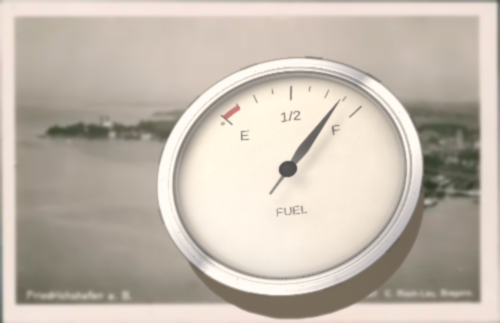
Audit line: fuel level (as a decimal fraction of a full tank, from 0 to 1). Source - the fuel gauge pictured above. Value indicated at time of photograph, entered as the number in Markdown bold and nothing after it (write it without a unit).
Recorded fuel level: **0.875**
